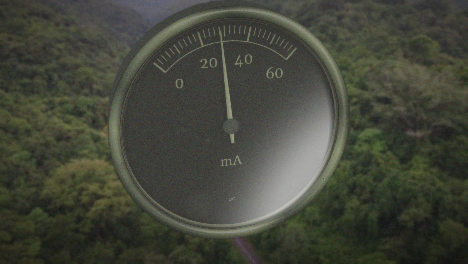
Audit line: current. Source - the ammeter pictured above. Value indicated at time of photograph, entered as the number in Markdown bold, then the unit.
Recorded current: **28** mA
